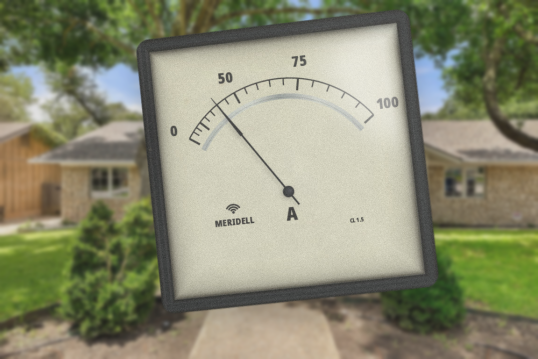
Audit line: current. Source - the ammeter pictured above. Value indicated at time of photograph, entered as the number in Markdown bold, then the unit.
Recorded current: **40** A
